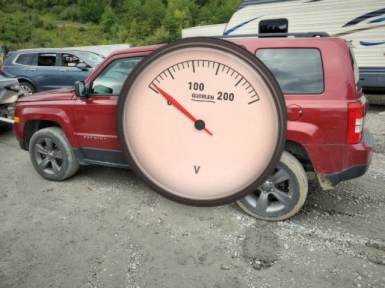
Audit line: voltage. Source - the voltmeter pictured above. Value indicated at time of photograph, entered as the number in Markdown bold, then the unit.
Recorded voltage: **10** V
